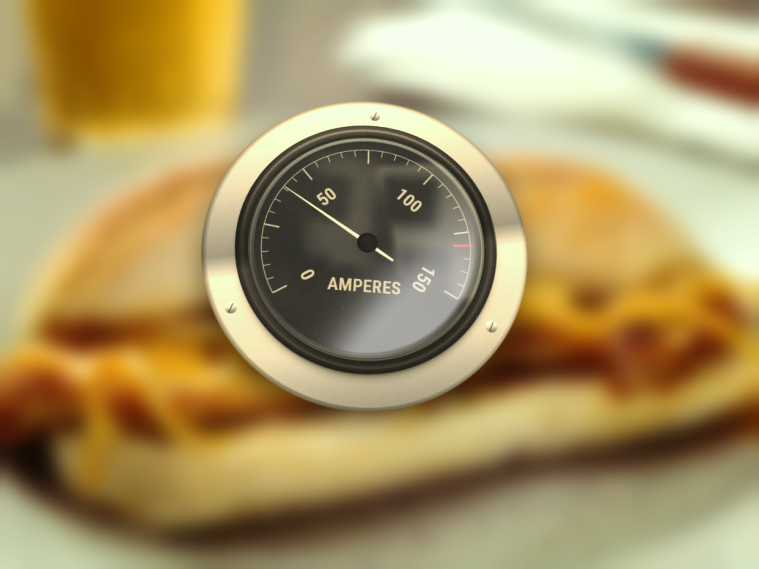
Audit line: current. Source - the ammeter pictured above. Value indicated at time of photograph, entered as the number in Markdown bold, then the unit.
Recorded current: **40** A
